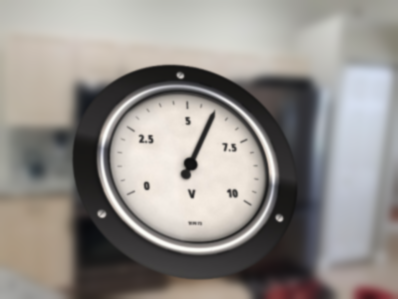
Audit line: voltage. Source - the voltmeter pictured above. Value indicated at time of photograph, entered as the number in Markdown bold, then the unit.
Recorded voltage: **6** V
